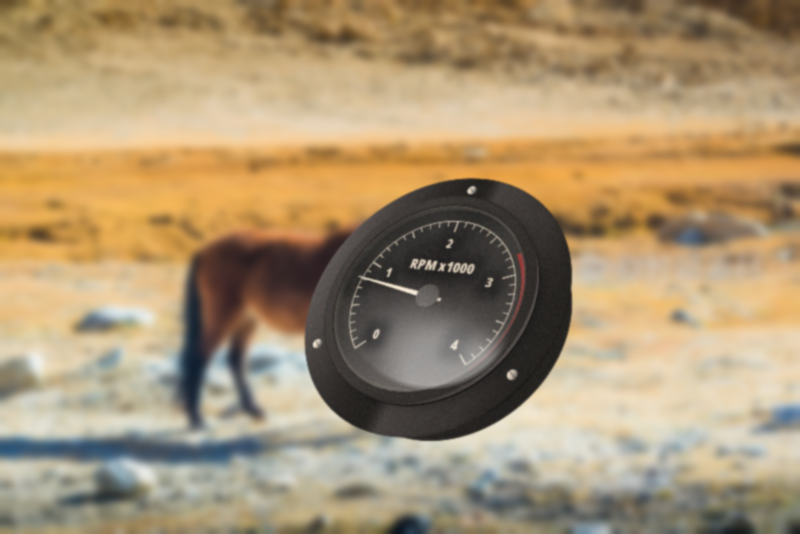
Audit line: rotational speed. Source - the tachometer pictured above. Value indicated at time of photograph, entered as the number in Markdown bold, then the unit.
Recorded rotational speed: **800** rpm
